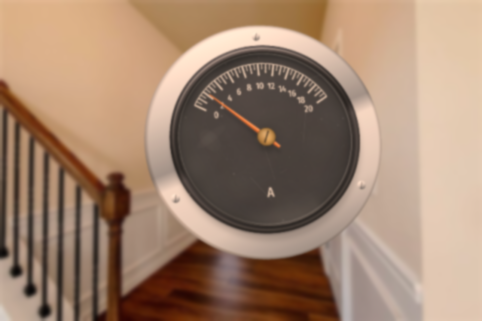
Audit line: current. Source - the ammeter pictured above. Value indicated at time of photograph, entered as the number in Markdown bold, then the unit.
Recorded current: **2** A
